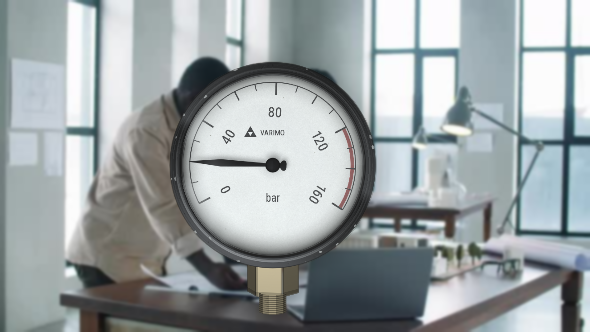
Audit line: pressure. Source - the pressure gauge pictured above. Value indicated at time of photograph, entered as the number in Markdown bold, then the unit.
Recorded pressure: **20** bar
